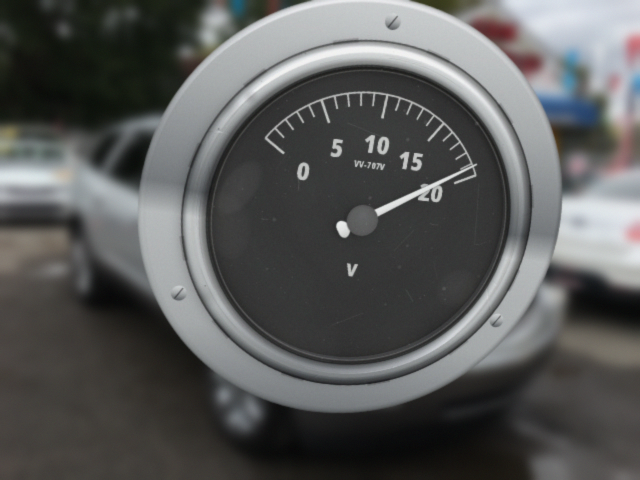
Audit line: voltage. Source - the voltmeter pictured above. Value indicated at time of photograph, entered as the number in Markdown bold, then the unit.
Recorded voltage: **19** V
